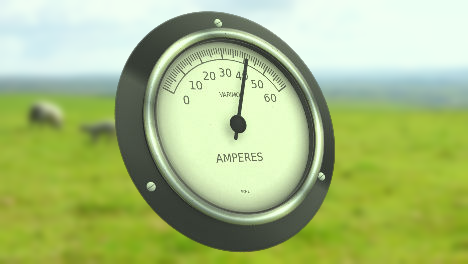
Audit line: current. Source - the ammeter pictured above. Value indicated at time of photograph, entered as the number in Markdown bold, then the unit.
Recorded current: **40** A
